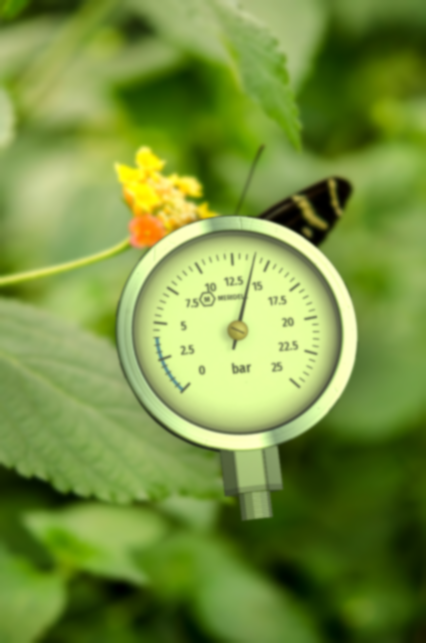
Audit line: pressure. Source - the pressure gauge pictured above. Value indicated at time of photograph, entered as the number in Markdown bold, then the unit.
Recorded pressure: **14** bar
